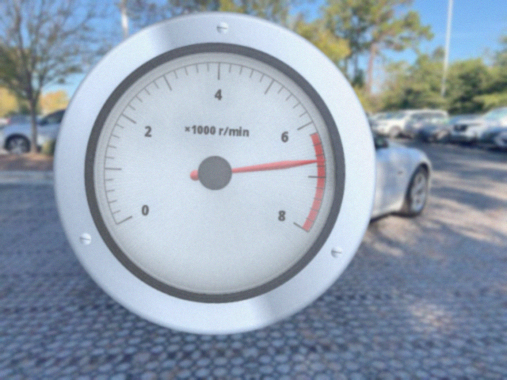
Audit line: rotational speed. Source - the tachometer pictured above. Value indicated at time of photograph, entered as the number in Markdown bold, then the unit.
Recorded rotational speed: **6700** rpm
